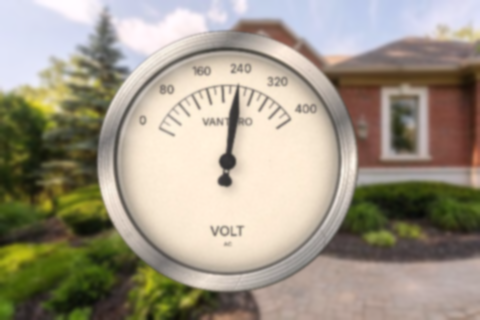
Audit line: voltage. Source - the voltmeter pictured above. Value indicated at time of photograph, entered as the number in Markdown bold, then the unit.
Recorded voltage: **240** V
